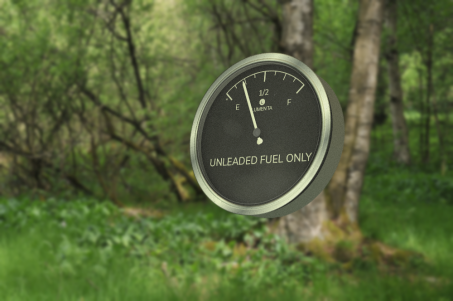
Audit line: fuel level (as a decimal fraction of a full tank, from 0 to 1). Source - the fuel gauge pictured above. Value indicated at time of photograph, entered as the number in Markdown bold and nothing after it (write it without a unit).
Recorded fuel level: **0.25**
